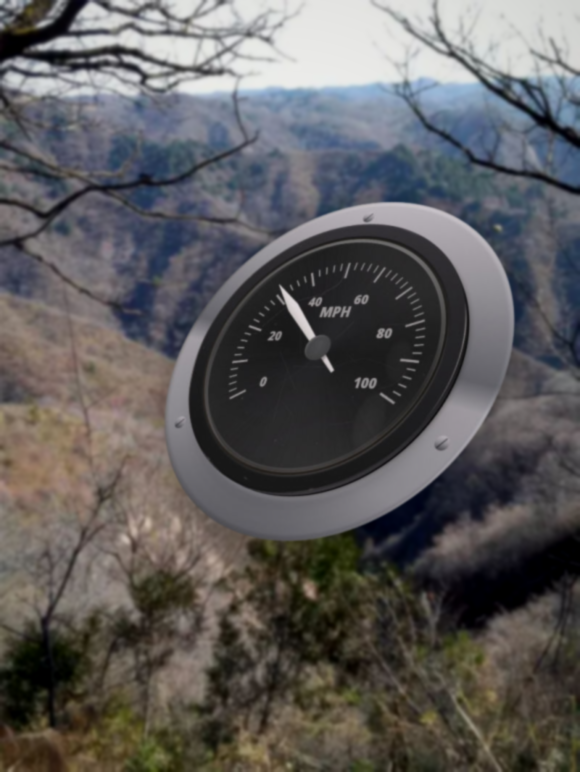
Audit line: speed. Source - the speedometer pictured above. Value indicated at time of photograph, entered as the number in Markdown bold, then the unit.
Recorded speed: **32** mph
